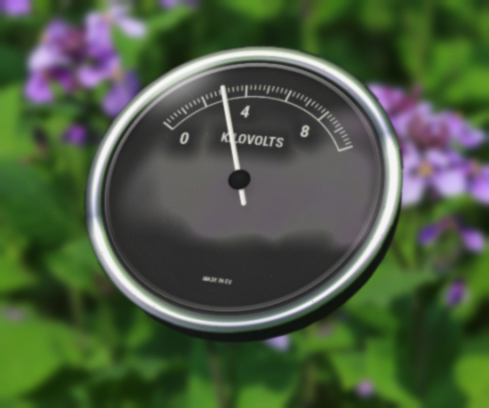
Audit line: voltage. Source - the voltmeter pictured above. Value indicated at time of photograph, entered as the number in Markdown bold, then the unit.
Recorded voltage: **3** kV
